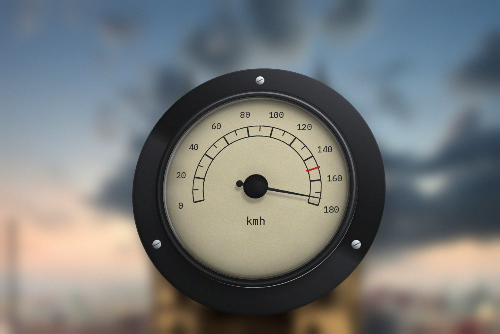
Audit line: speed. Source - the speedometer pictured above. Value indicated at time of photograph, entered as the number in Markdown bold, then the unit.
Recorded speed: **175** km/h
